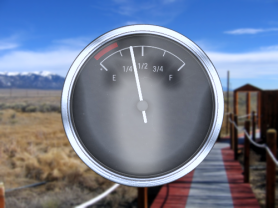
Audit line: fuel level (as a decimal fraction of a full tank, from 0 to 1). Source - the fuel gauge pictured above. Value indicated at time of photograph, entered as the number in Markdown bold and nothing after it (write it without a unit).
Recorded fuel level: **0.375**
